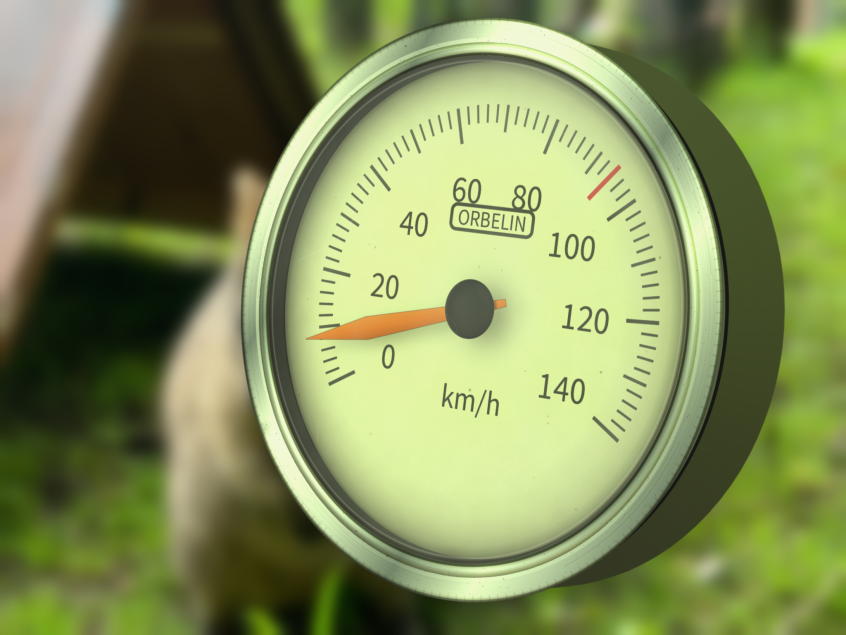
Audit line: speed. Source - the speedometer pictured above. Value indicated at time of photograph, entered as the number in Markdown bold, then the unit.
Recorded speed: **8** km/h
